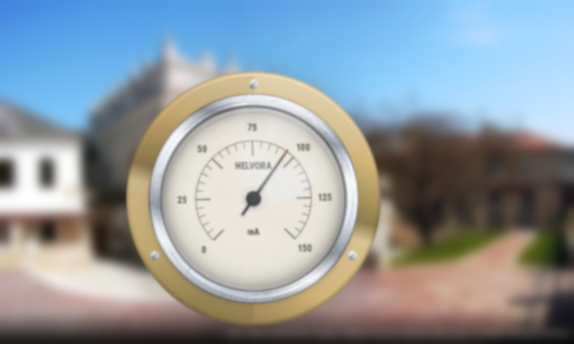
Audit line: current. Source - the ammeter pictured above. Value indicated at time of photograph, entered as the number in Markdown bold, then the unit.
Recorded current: **95** mA
